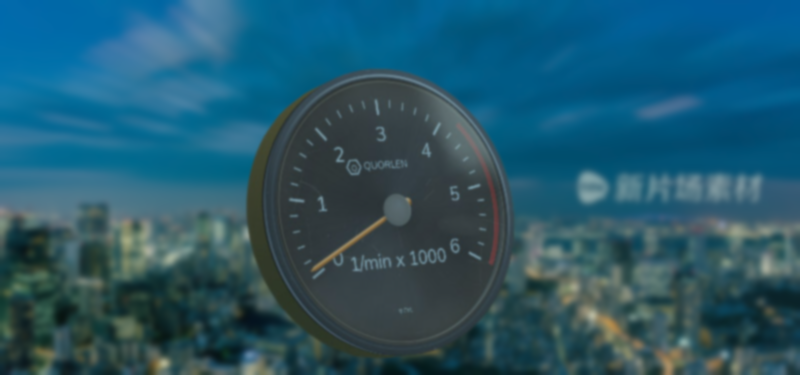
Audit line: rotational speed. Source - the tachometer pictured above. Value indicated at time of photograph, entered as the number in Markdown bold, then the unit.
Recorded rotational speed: **100** rpm
